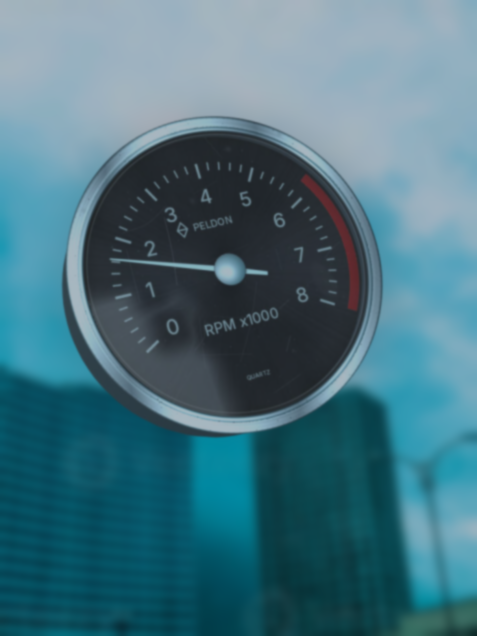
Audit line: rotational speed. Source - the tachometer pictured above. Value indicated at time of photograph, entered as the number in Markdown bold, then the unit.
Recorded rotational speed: **1600** rpm
